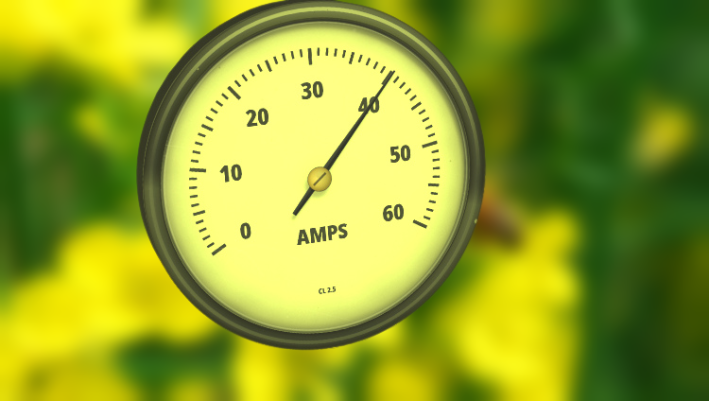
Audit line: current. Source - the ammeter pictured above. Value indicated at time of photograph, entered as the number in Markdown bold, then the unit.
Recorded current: **40** A
